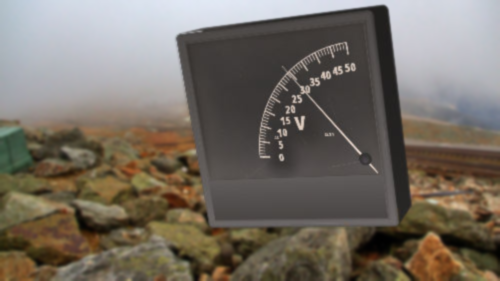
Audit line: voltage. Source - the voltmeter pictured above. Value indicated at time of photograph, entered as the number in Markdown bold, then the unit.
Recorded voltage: **30** V
